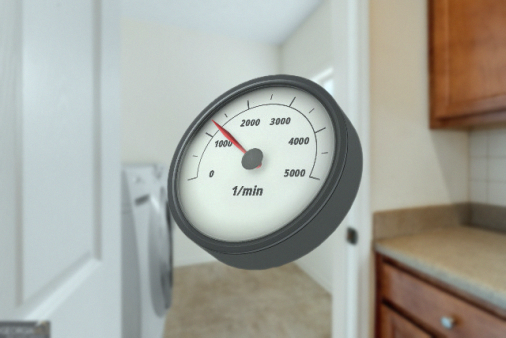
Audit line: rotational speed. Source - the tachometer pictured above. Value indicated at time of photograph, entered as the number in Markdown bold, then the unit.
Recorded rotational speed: **1250** rpm
